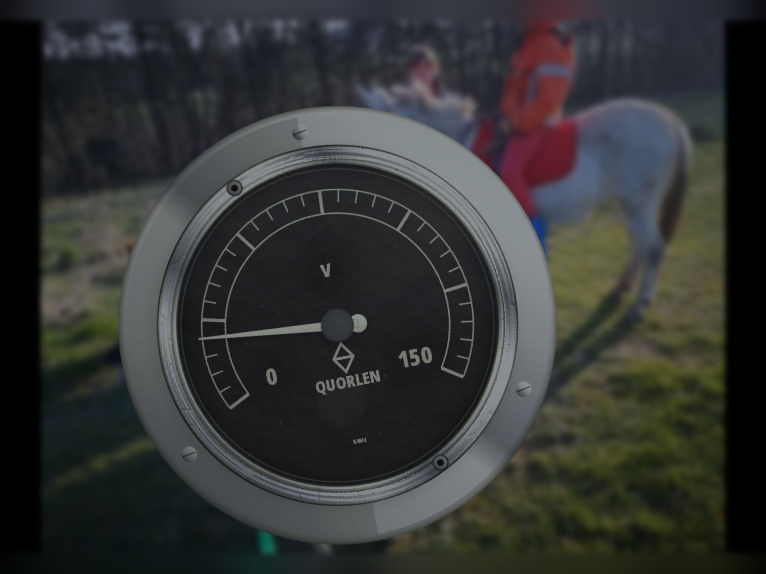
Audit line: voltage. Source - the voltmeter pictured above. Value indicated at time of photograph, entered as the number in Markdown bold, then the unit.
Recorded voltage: **20** V
